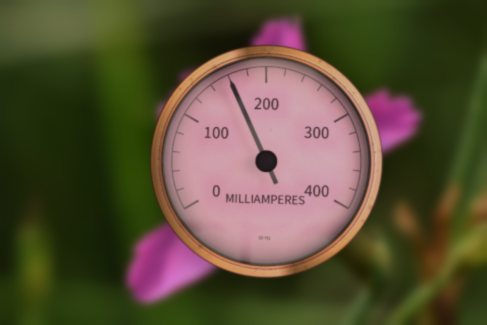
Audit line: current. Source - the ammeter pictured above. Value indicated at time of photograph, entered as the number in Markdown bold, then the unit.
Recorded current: **160** mA
